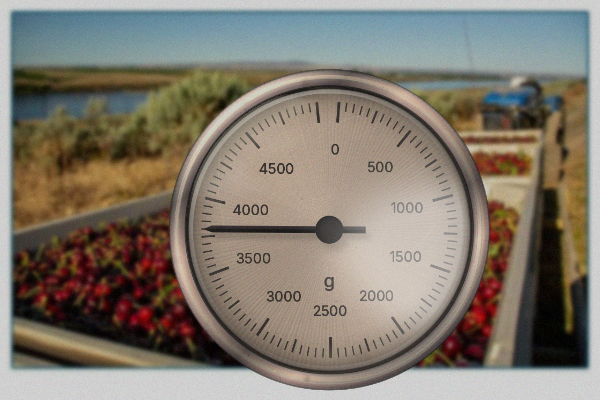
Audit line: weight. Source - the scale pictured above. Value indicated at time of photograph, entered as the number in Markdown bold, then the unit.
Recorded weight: **3800** g
